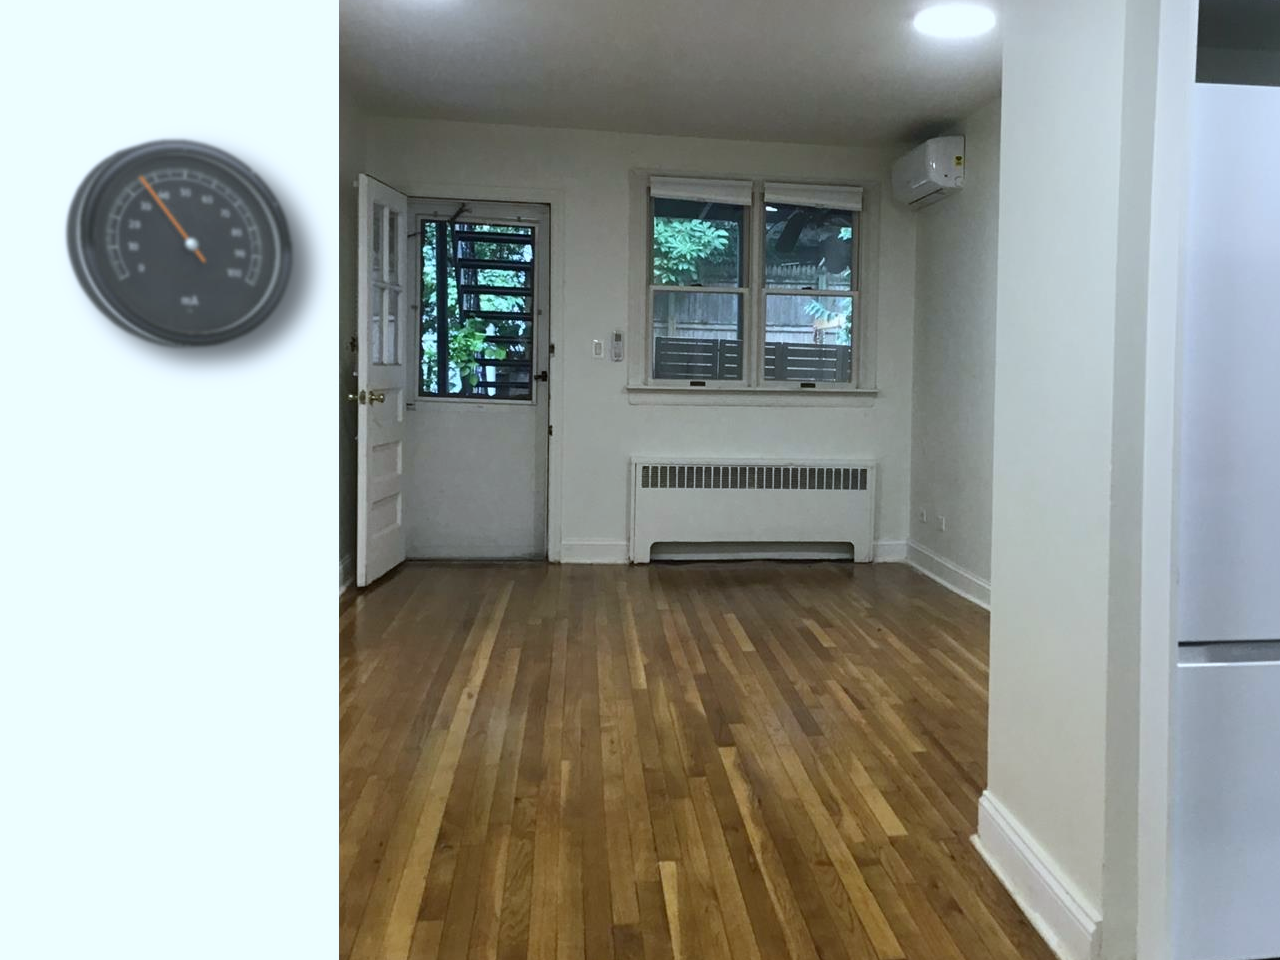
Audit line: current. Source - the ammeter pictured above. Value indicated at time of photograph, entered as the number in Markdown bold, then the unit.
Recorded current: **35** mA
